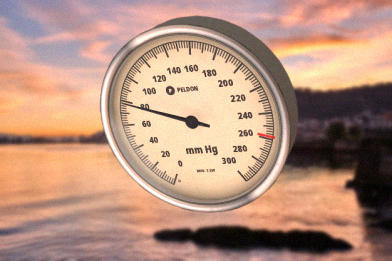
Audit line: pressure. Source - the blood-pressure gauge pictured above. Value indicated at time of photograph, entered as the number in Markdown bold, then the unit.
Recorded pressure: **80** mmHg
